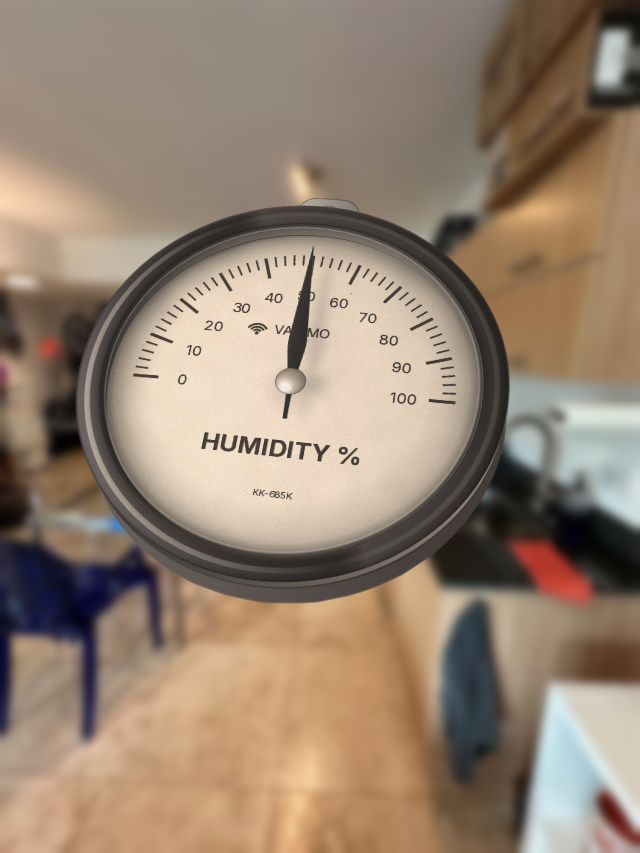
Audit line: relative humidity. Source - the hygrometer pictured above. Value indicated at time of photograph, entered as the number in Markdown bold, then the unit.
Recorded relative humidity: **50** %
